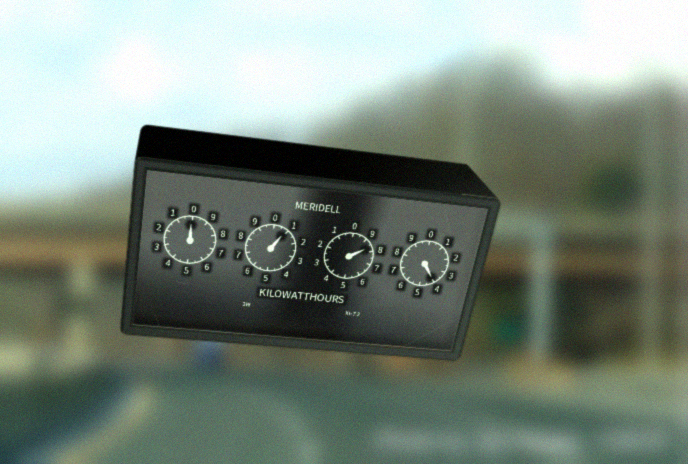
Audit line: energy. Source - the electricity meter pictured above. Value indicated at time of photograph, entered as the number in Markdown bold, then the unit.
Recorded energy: **84** kWh
